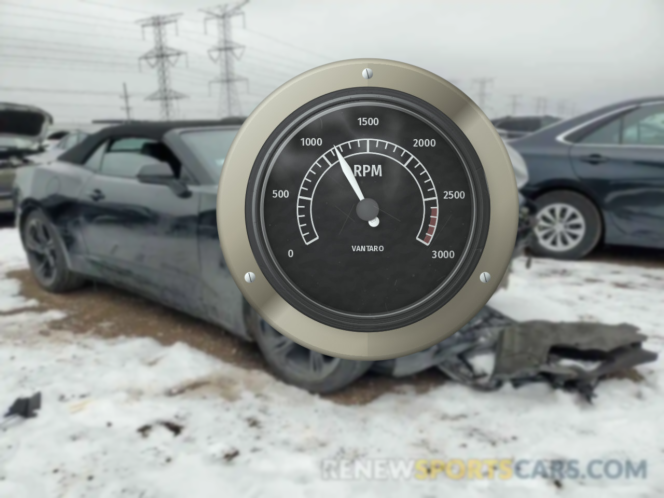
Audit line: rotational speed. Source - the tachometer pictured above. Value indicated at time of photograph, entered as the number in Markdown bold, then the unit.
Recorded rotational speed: **1150** rpm
